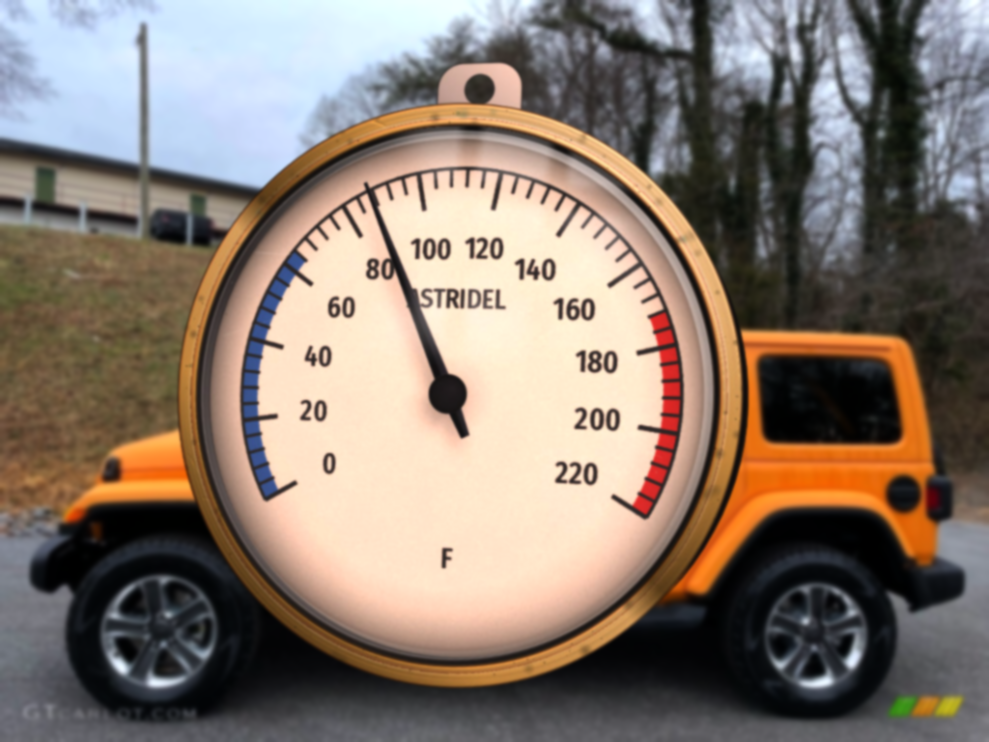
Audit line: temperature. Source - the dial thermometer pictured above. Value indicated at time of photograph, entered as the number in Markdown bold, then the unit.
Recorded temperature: **88** °F
